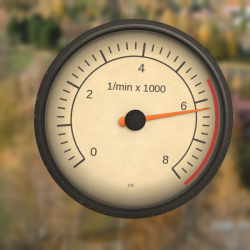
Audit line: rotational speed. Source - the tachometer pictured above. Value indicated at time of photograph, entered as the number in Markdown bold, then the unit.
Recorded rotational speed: **6200** rpm
